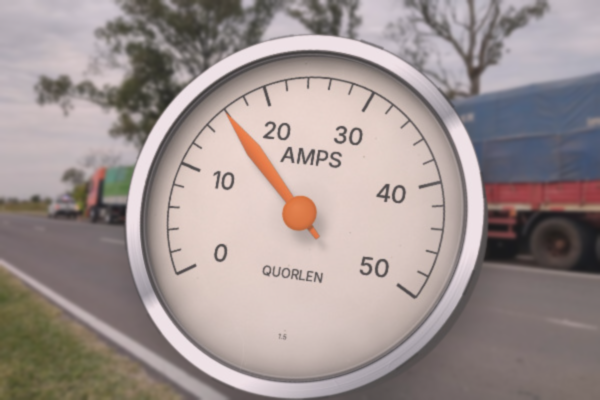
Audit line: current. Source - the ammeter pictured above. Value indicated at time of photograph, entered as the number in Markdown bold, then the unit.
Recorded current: **16** A
